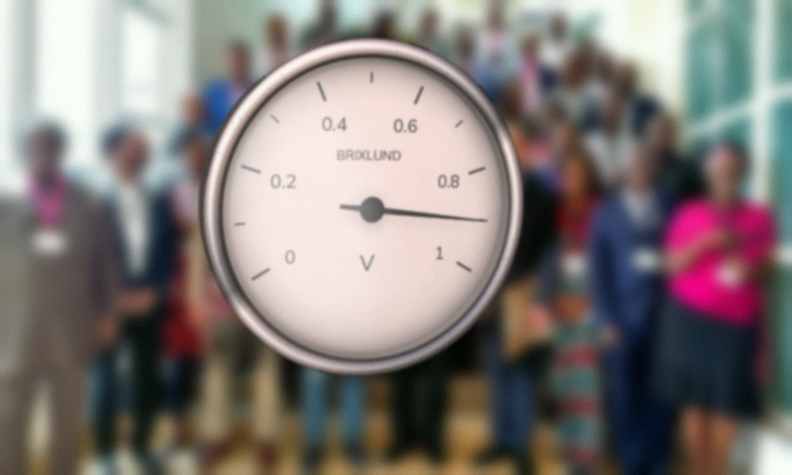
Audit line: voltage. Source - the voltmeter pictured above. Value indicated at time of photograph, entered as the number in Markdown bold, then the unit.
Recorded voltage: **0.9** V
